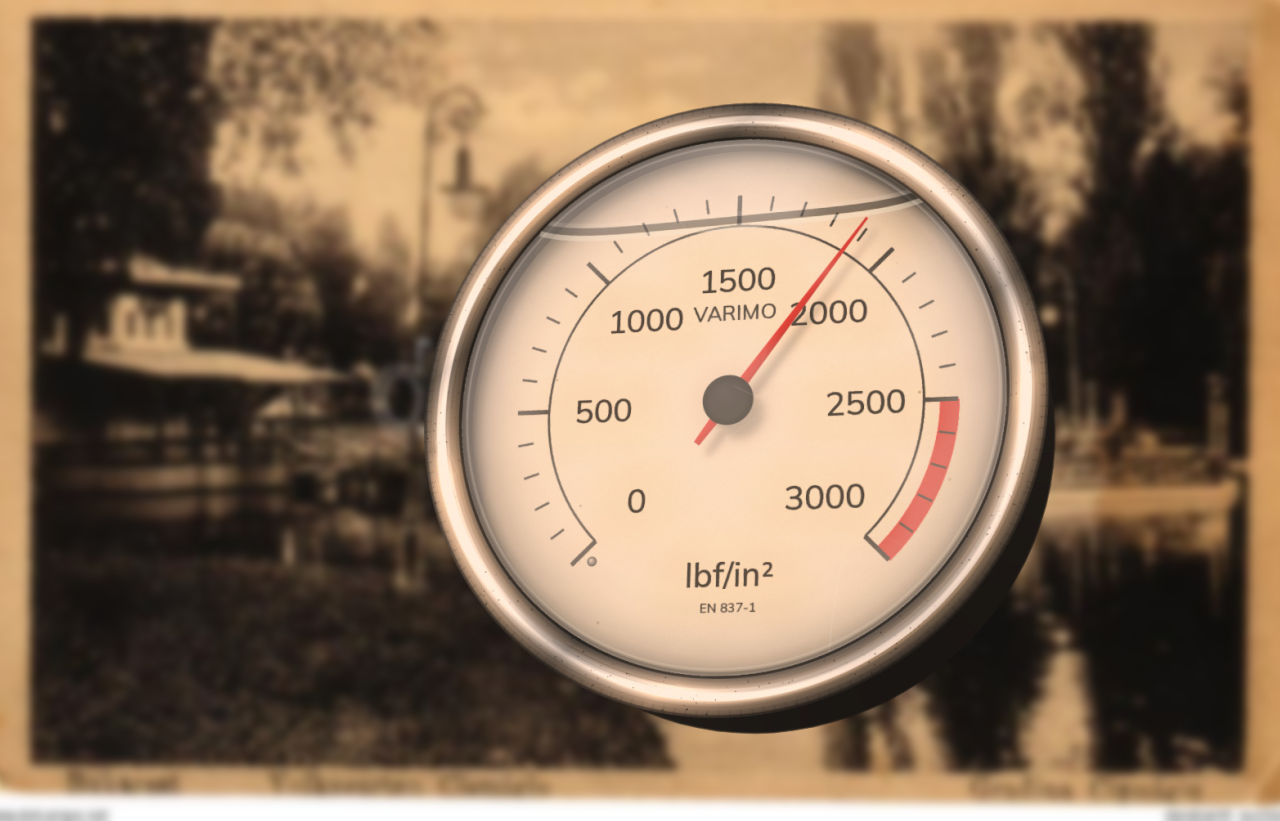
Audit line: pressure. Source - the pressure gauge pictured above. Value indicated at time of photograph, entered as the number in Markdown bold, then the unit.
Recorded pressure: **1900** psi
